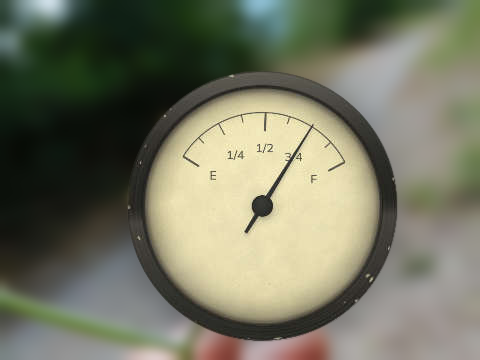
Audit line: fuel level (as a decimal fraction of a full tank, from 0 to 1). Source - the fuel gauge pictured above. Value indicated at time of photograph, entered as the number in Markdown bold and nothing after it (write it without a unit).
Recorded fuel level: **0.75**
